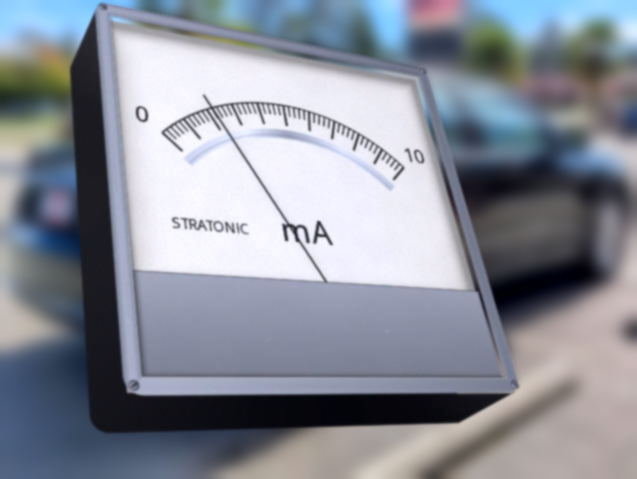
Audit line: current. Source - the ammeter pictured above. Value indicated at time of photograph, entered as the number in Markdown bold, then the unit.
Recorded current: **2** mA
